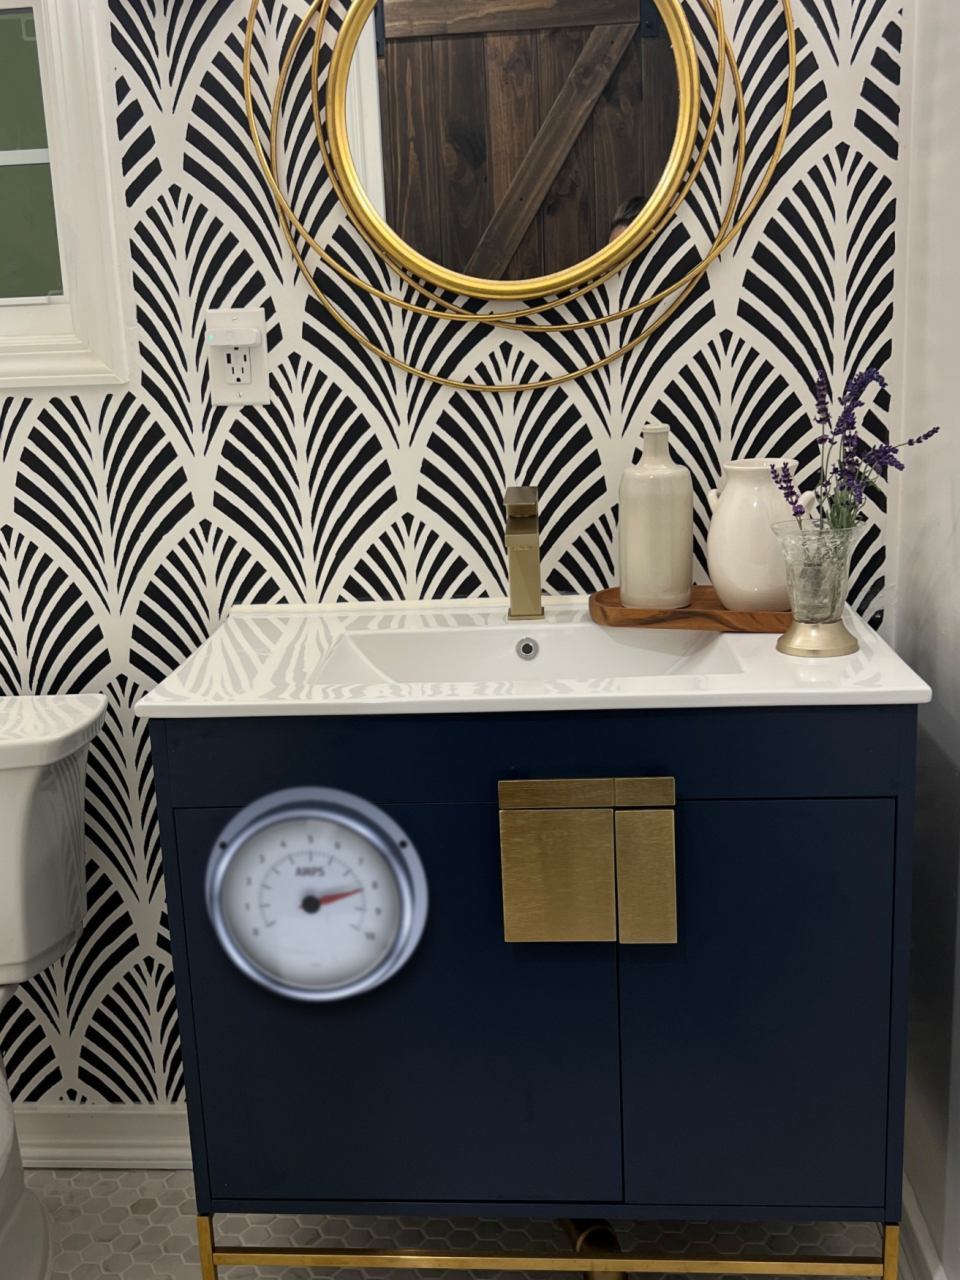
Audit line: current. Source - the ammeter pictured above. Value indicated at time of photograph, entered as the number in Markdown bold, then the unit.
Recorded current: **8** A
